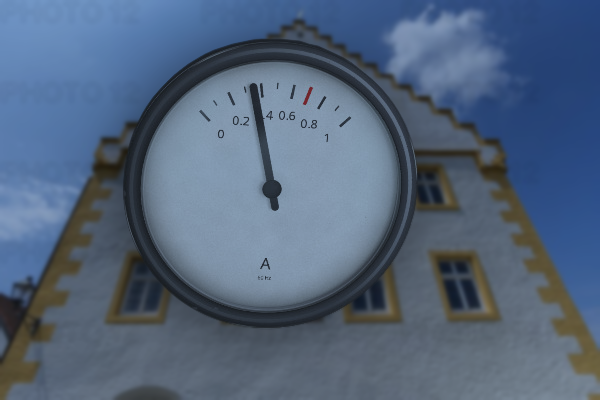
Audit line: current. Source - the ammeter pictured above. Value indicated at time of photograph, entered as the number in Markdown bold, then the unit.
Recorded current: **0.35** A
